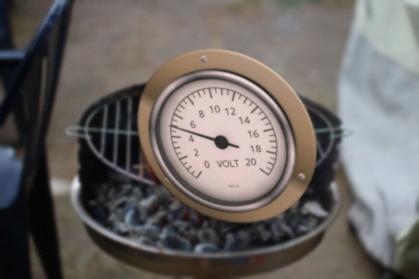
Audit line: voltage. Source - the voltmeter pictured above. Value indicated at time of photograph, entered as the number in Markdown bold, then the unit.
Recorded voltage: **5** V
